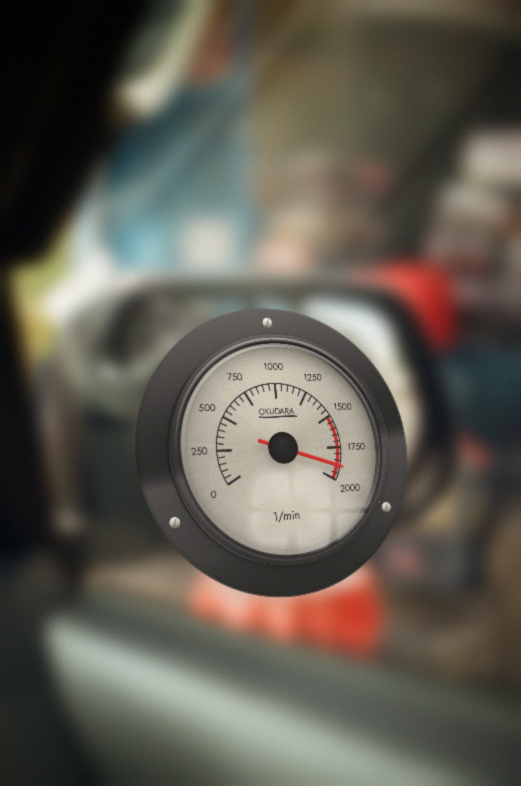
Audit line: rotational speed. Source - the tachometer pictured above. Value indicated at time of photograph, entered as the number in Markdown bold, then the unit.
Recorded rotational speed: **1900** rpm
